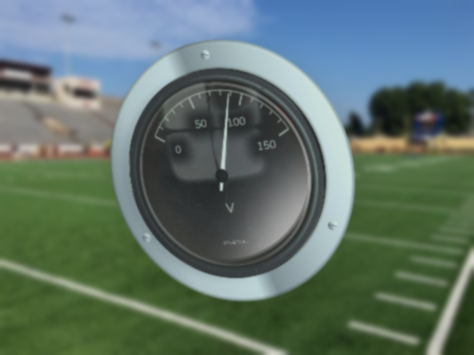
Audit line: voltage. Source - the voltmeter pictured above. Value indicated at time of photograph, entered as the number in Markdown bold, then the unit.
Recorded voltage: **90** V
